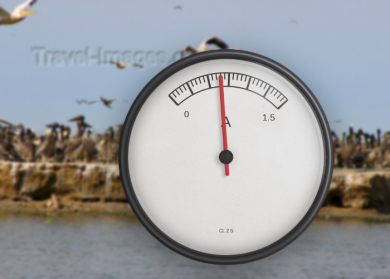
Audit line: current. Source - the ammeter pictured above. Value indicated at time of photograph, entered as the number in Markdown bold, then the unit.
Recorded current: **0.65** A
